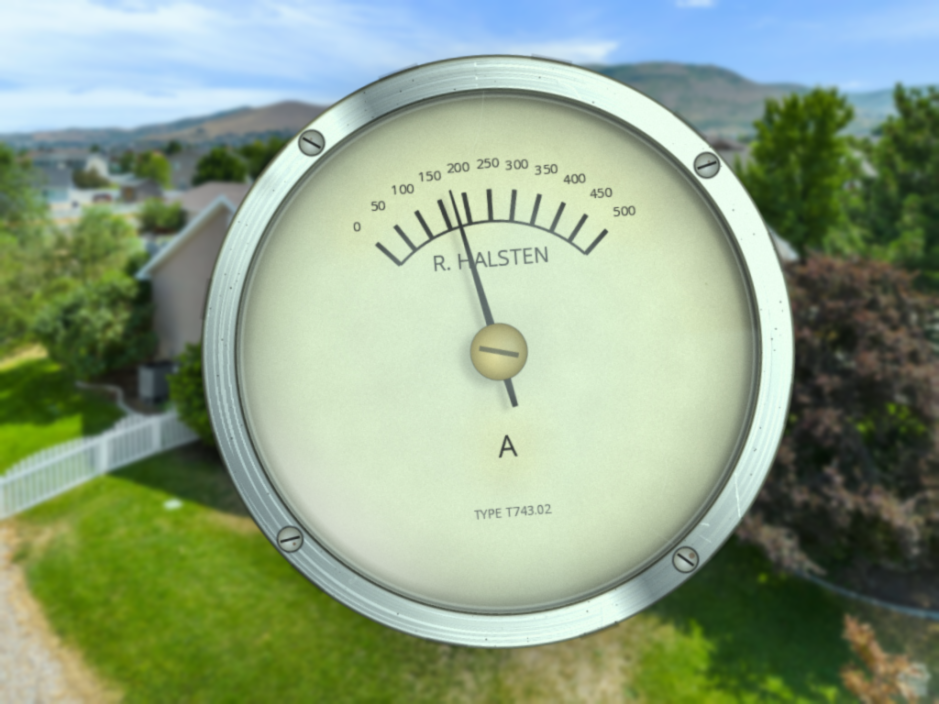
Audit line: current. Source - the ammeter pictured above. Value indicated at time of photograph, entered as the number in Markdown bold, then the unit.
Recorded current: **175** A
